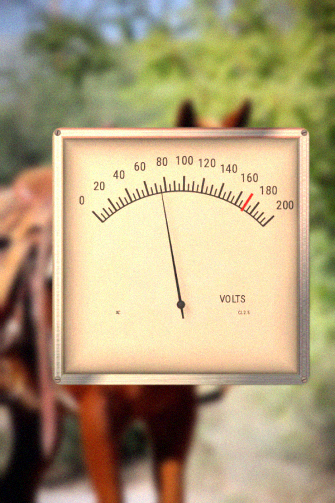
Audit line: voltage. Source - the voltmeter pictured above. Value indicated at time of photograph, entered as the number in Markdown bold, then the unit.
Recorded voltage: **75** V
